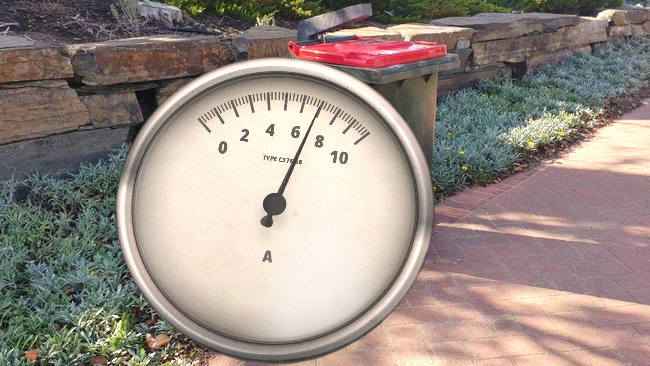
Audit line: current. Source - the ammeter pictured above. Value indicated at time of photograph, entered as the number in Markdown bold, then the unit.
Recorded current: **7** A
